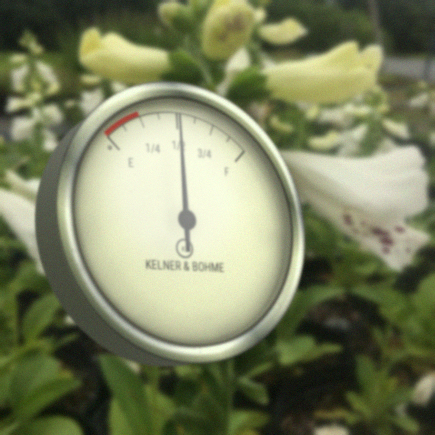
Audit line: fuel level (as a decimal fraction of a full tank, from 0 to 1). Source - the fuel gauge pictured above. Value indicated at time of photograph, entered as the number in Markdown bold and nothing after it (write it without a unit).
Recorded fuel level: **0.5**
